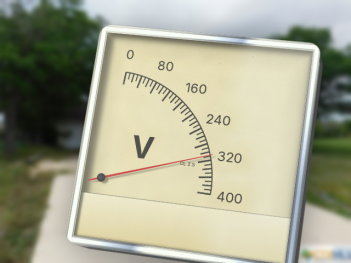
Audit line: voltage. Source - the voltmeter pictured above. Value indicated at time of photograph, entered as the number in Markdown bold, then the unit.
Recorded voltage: **310** V
